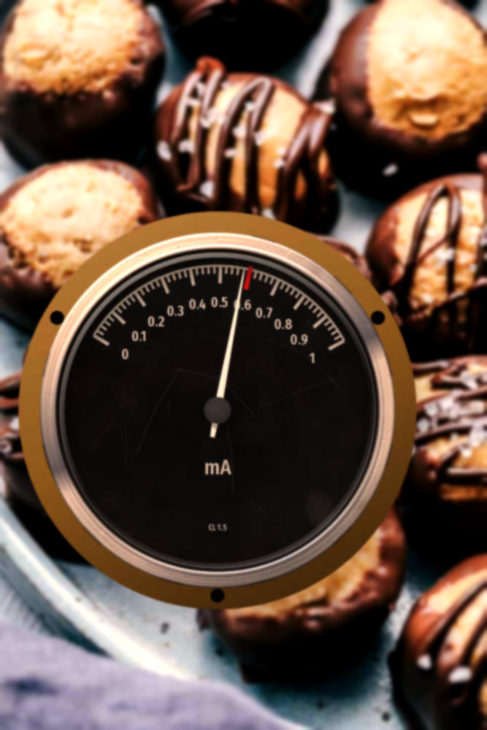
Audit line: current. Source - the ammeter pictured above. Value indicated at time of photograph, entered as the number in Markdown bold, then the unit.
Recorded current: **0.58** mA
